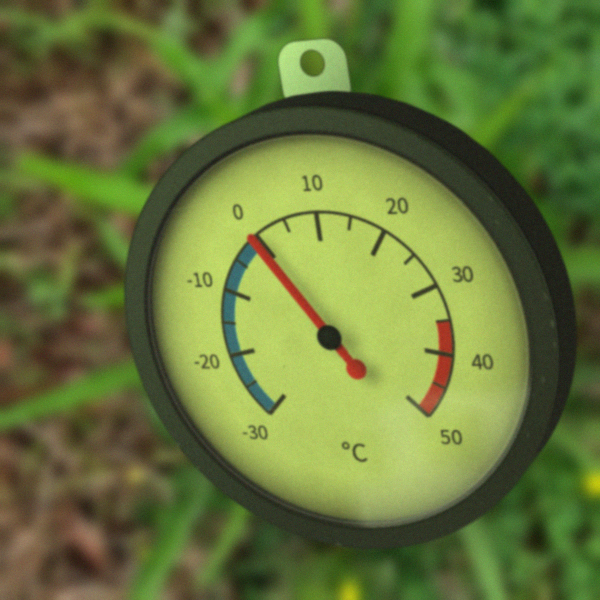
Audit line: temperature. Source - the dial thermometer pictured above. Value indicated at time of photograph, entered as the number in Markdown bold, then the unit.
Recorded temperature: **0** °C
